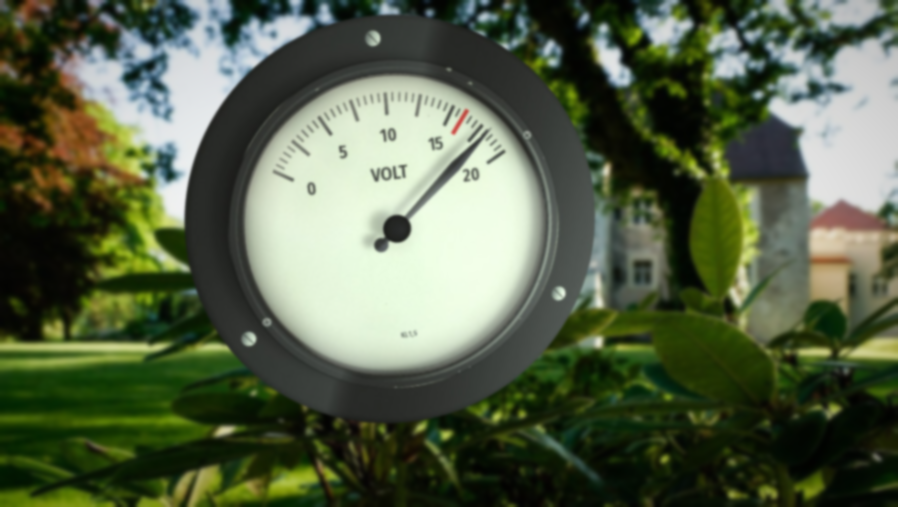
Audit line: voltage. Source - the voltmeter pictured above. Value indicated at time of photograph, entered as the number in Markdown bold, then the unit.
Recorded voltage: **18** V
